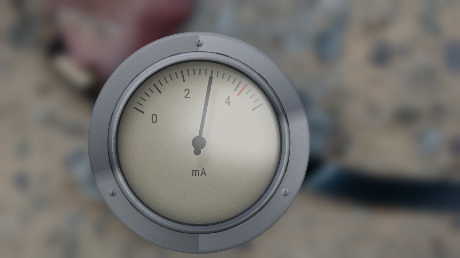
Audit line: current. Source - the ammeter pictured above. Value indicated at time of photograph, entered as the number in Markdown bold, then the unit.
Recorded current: **3** mA
